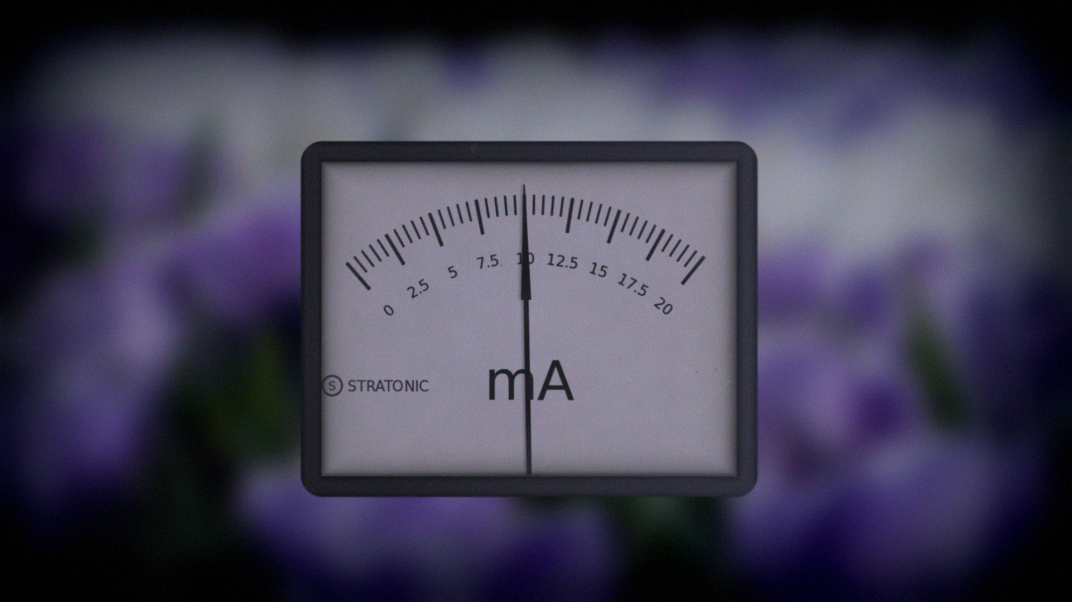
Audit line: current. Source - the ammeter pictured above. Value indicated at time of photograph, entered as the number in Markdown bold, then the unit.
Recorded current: **10** mA
